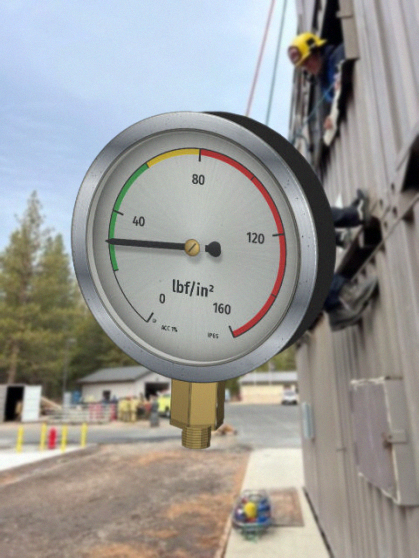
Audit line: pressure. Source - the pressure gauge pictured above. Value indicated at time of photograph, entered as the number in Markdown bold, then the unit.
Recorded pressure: **30** psi
